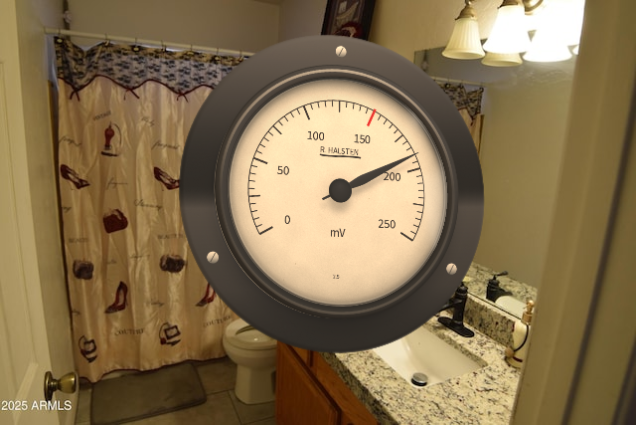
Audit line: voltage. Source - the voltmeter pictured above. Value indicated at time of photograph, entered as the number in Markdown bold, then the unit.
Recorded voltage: **190** mV
